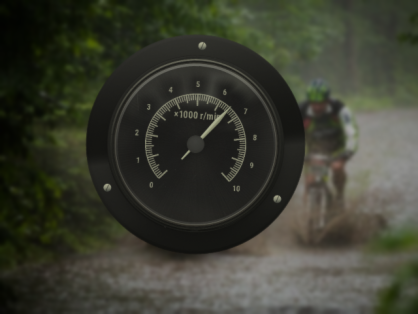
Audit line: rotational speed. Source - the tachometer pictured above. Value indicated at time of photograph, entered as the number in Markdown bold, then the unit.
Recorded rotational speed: **6500** rpm
